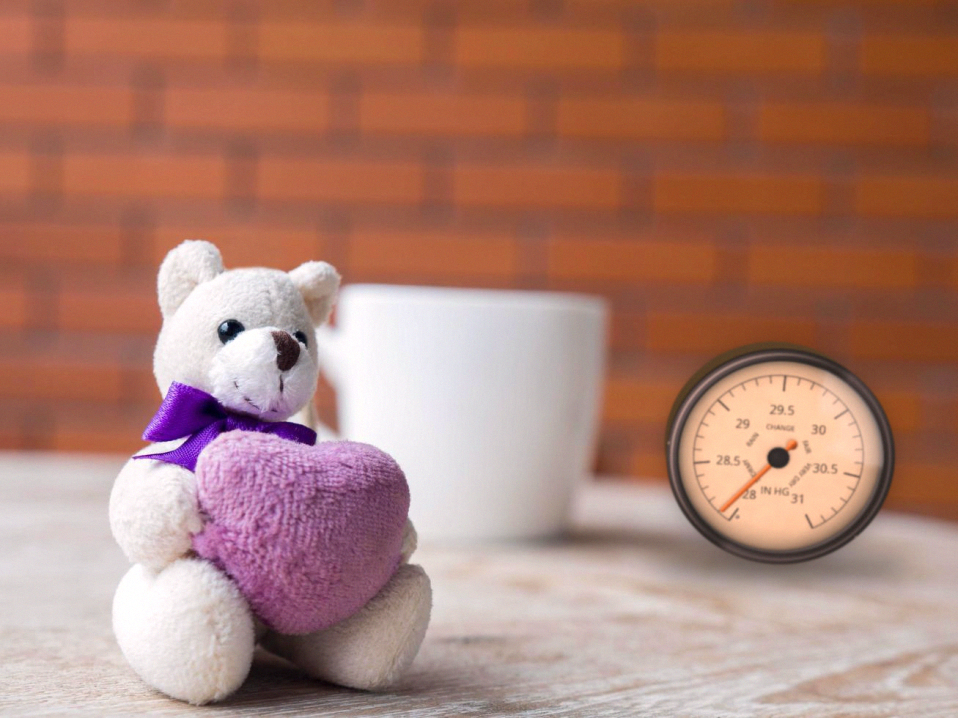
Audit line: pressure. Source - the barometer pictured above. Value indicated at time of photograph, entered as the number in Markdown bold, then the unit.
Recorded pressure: **28.1** inHg
